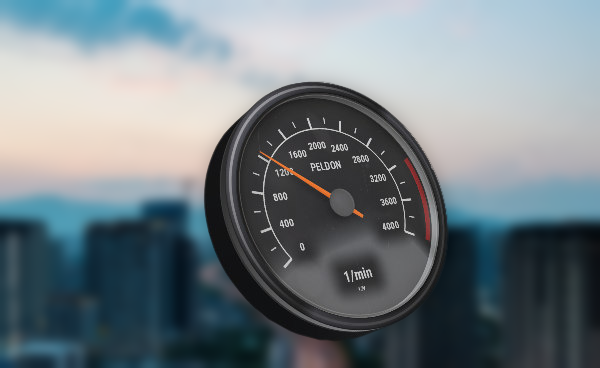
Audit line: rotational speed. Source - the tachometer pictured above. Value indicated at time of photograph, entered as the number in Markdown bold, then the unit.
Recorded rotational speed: **1200** rpm
